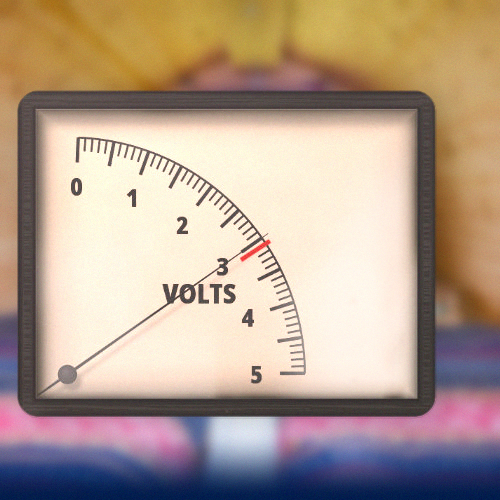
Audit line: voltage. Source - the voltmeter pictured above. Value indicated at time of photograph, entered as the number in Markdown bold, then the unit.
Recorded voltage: **3** V
